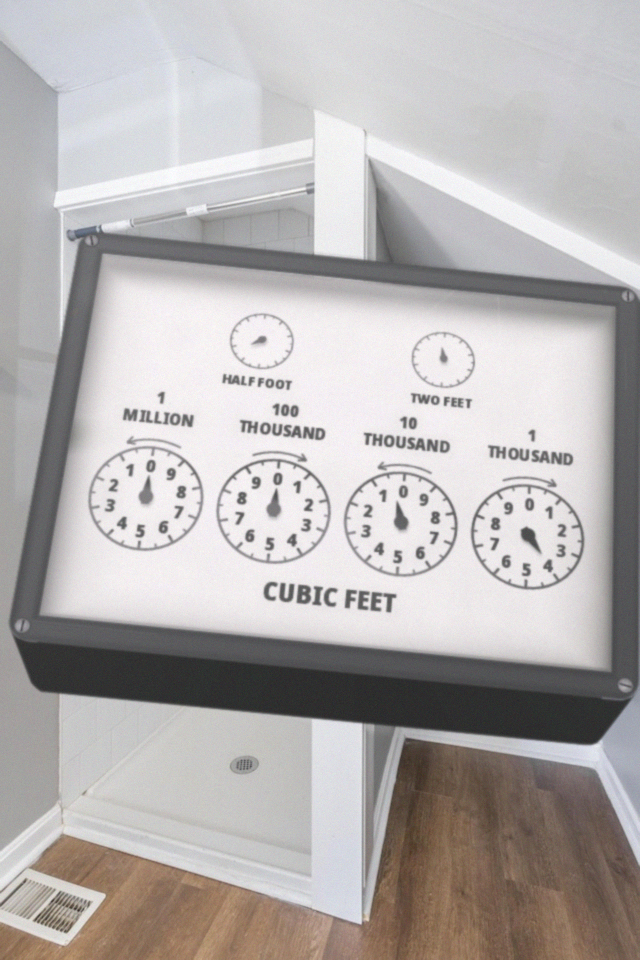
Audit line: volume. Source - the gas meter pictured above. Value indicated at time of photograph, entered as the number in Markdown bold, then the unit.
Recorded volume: **400** ft³
